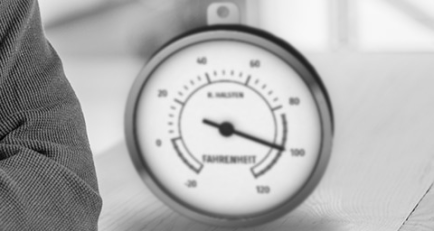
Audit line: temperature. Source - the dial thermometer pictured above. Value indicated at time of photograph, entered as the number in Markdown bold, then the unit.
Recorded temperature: **100** °F
